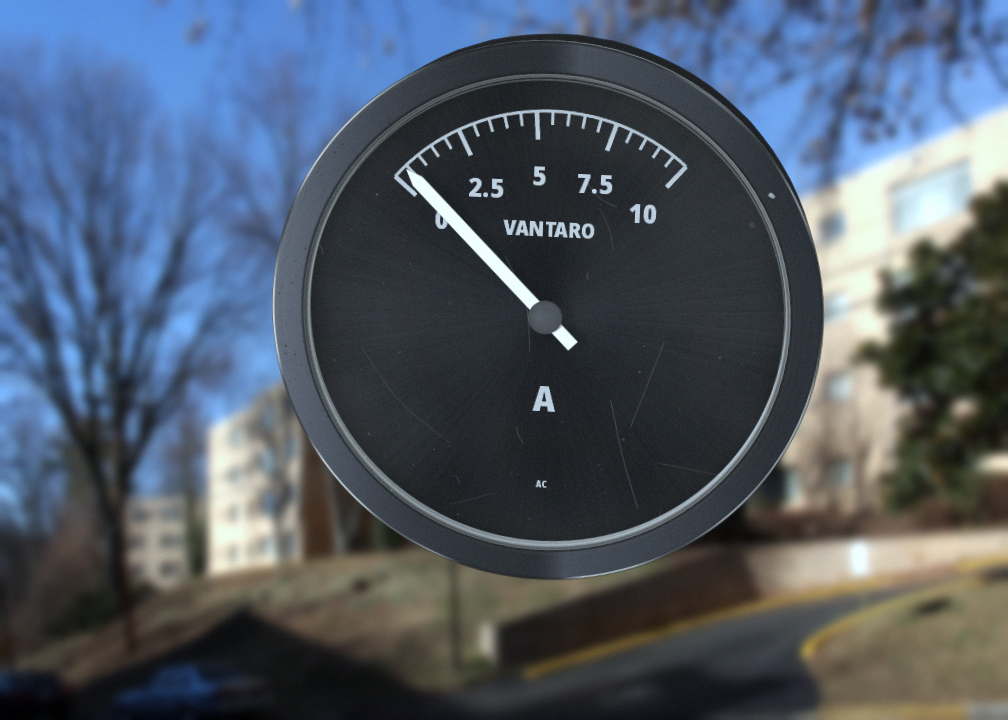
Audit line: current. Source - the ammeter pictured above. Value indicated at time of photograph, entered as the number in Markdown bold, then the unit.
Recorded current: **0.5** A
